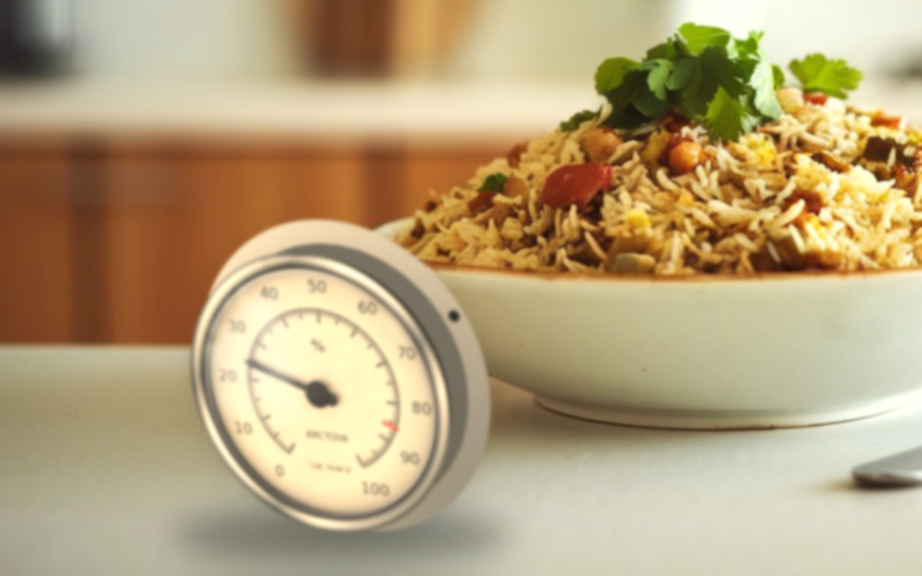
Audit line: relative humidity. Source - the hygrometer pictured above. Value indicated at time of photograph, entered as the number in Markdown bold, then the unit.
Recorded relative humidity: **25** %
